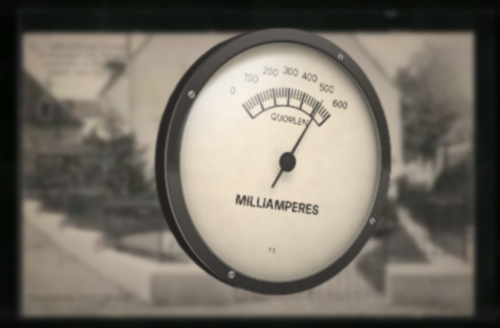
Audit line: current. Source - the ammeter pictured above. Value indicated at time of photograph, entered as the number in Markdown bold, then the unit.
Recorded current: **500** mA
